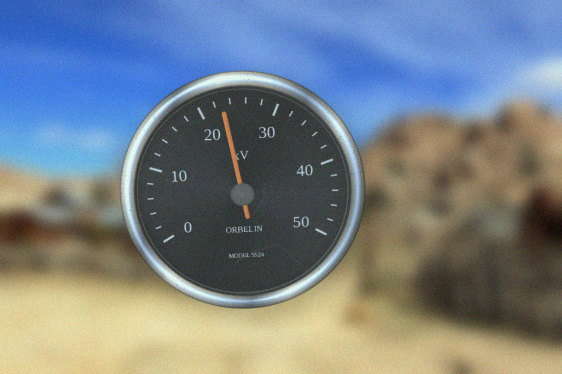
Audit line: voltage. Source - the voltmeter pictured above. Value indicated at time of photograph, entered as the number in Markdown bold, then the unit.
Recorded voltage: **23** kV
